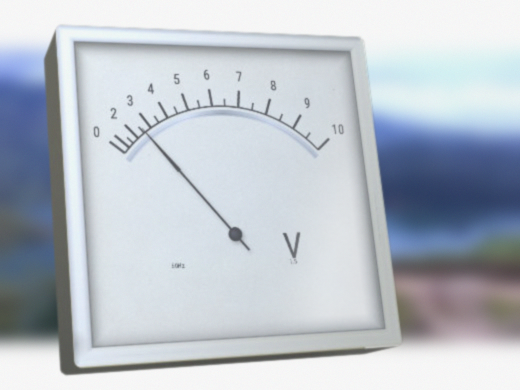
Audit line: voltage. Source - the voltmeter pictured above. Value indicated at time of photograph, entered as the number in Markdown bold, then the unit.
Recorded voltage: **2.5** V
